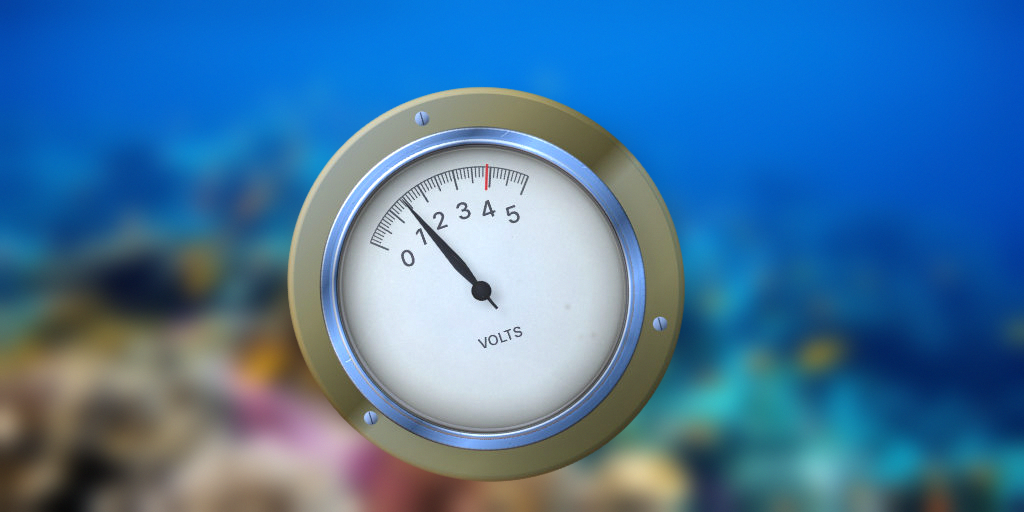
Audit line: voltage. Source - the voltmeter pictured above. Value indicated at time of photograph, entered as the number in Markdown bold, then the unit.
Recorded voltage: **1.5** V
